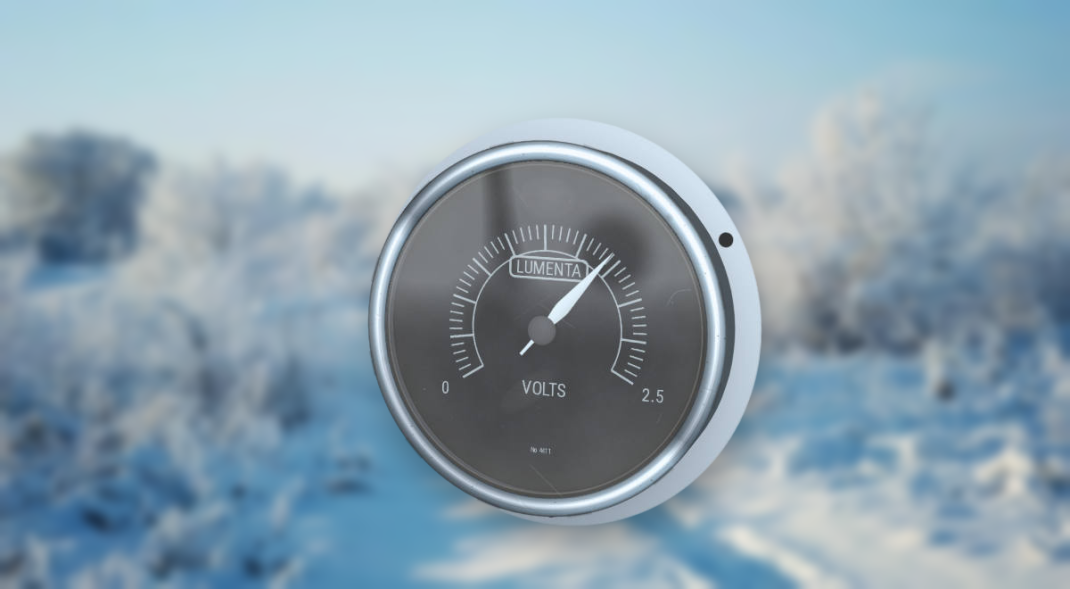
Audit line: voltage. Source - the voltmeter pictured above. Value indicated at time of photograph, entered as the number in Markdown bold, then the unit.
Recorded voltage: **1.7** V
